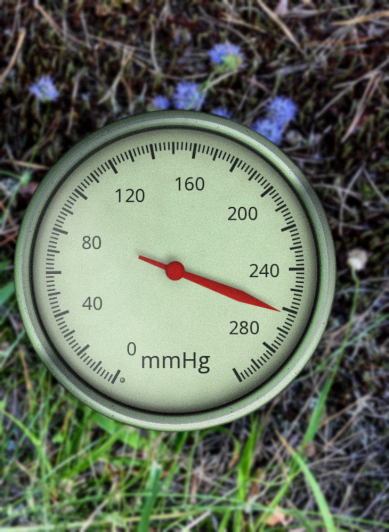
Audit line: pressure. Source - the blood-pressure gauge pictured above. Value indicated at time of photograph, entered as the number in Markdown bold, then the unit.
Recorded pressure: **262** mmHg
